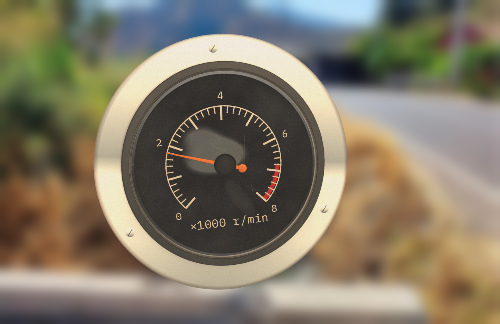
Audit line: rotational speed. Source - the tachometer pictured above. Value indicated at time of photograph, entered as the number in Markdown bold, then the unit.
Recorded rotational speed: **1800** rpm
